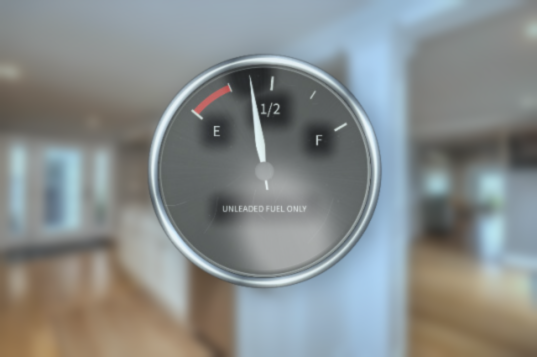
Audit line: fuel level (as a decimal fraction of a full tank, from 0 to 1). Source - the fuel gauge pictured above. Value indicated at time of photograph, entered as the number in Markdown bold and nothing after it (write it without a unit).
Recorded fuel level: **0.375**
